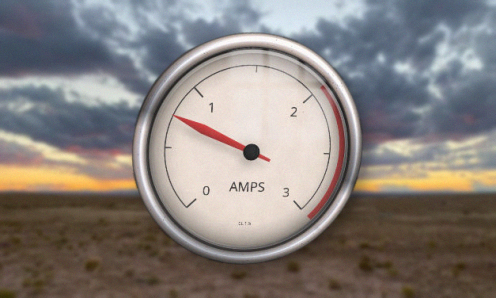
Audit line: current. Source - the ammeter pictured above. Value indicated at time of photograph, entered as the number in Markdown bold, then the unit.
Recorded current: **0.75** A
